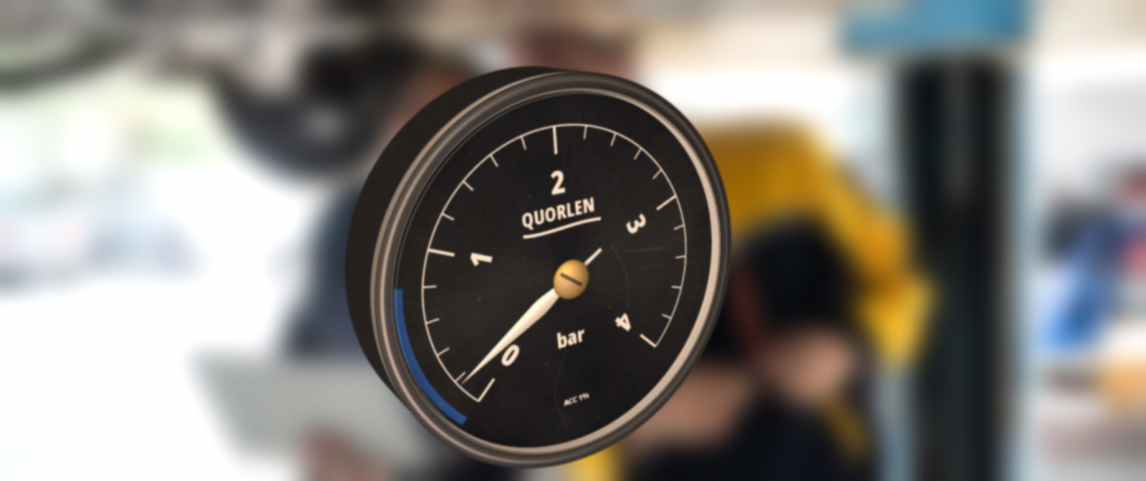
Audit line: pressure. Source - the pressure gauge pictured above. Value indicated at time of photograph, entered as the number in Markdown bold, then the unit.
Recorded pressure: **0.2** bar
